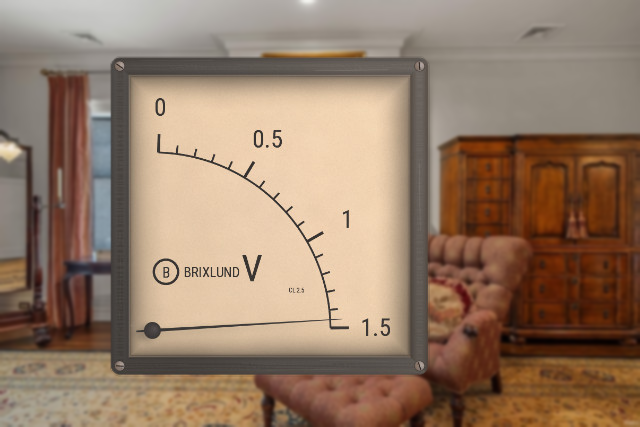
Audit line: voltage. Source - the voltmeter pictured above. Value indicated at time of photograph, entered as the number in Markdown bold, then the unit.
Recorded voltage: **1.45** V
